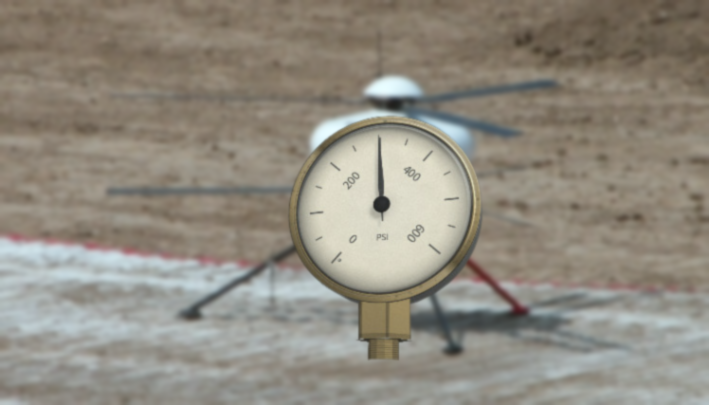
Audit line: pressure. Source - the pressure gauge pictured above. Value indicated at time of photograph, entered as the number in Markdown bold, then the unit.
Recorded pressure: **300** psi
